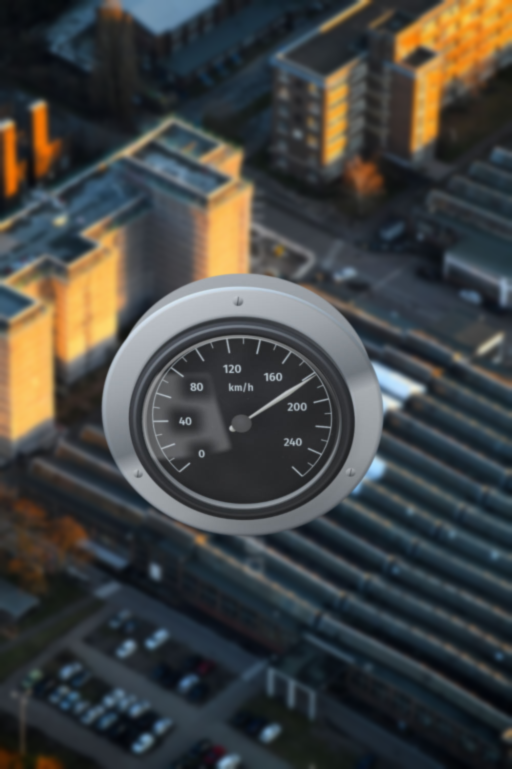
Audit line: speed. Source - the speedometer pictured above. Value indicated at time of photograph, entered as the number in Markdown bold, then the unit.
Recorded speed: **180** km/h
